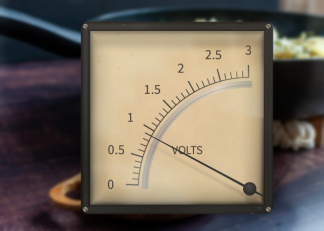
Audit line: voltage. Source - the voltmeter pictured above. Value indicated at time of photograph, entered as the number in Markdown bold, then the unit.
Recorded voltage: **0.9** V
